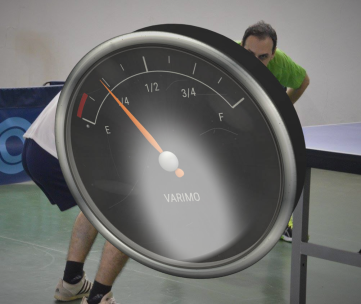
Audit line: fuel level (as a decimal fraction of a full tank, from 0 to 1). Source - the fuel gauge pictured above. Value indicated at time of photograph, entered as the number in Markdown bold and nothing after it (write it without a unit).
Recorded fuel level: **0.25**
